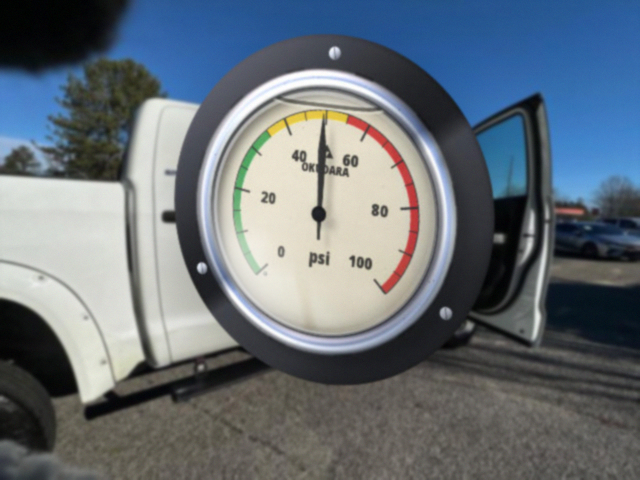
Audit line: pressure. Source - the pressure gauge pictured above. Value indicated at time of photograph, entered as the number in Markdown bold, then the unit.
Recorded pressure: **50** psi
